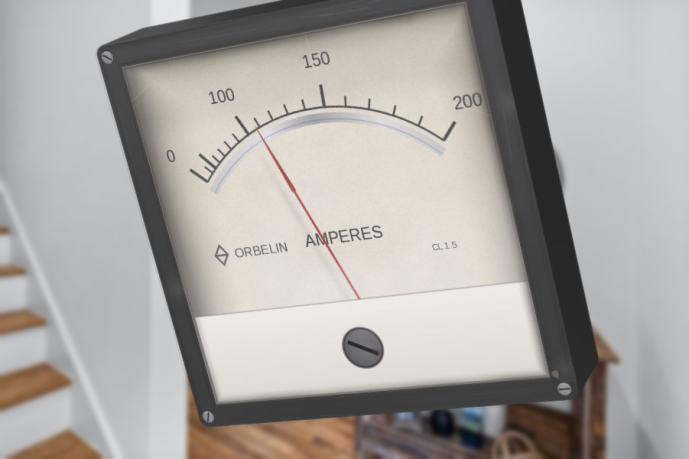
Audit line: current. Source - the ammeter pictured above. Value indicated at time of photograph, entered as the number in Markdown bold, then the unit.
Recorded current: **110** A
